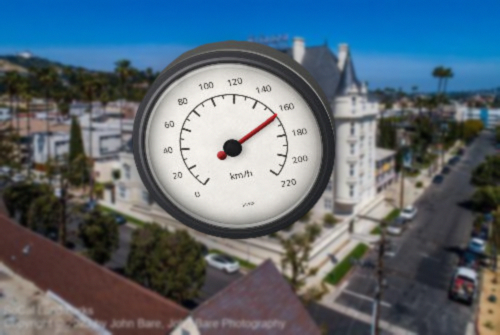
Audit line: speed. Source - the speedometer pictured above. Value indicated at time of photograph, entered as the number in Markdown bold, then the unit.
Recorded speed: **160** km/h
